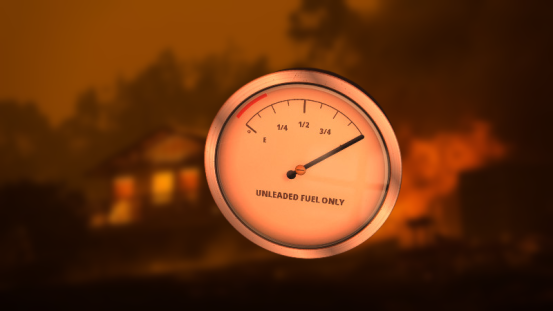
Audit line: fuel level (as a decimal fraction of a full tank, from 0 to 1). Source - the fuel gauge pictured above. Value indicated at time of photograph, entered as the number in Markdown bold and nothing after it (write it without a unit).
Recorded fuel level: **1**
